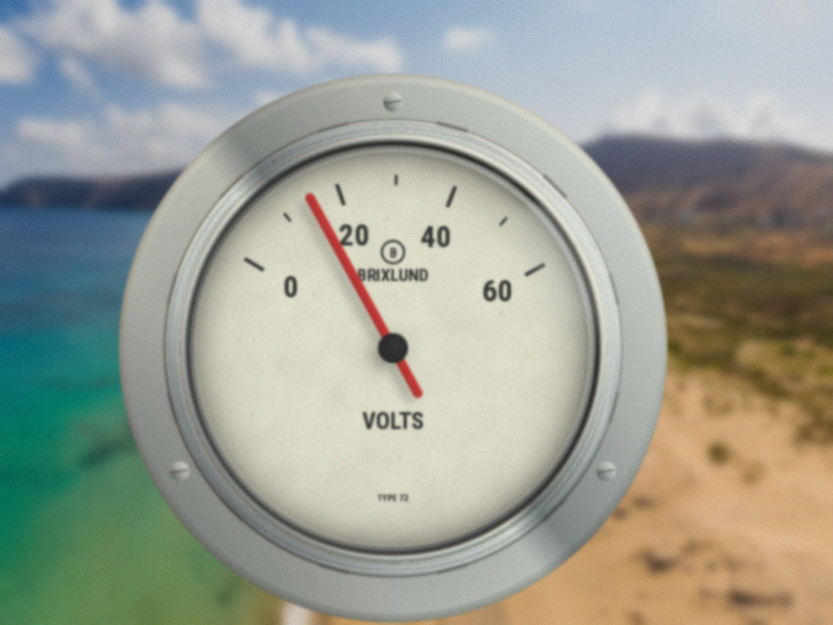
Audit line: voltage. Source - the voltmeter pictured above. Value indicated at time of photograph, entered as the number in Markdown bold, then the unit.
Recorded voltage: **15** V
